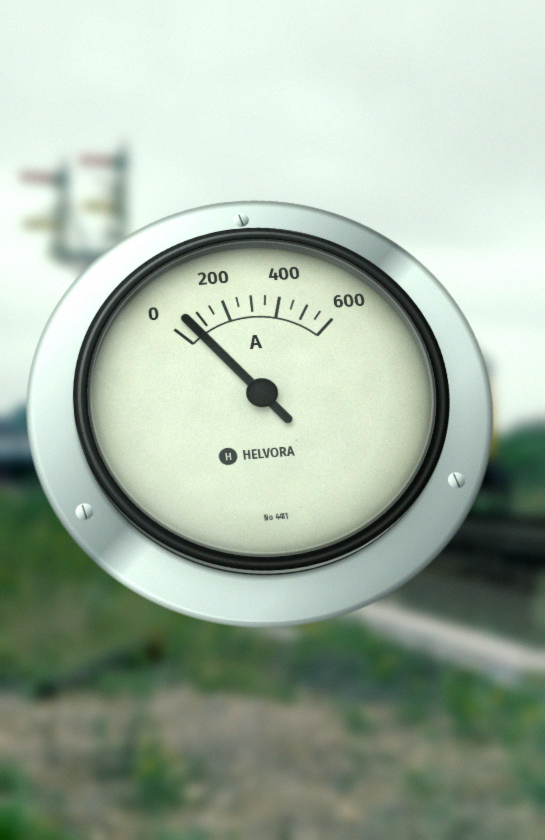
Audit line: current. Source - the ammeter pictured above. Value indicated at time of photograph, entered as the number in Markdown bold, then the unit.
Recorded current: **50** A
